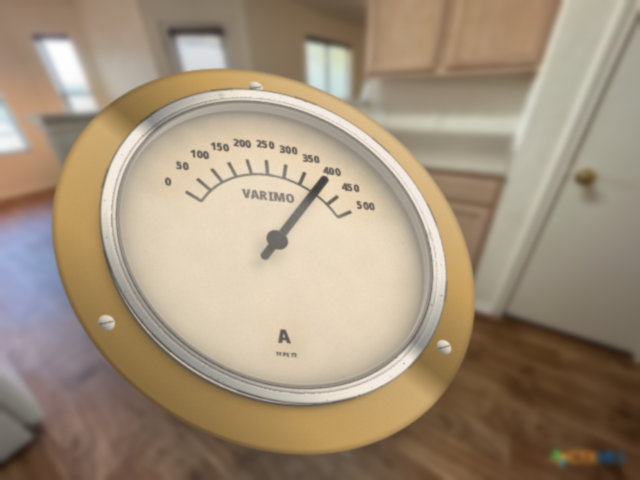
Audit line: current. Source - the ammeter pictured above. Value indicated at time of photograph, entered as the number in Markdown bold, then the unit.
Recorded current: **400** A
